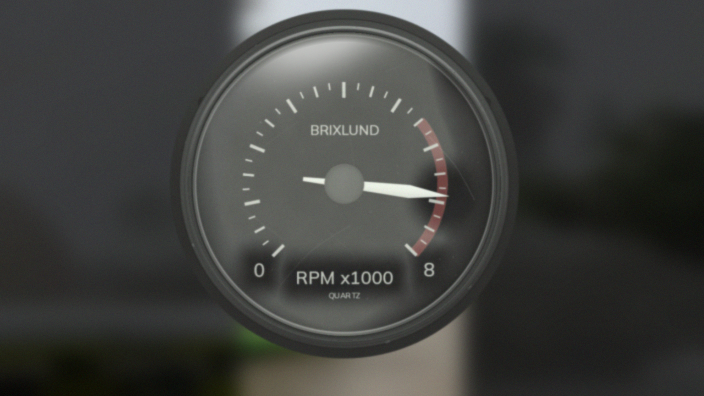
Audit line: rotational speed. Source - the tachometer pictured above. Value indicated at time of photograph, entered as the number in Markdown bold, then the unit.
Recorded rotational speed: **6875** rpm
